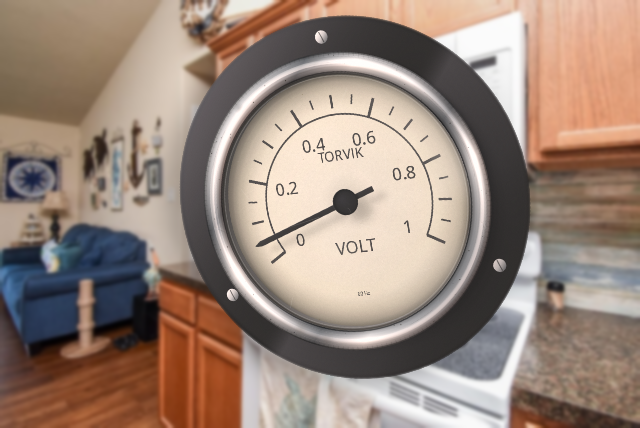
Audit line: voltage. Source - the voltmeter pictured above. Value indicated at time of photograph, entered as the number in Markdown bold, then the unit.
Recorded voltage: **0.05** V
